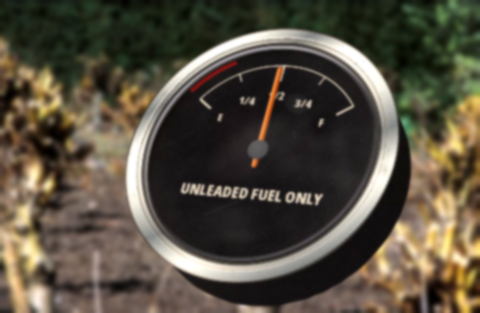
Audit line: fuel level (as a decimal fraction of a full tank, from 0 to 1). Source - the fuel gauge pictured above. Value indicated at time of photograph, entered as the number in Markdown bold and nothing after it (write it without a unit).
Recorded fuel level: **0.5**
